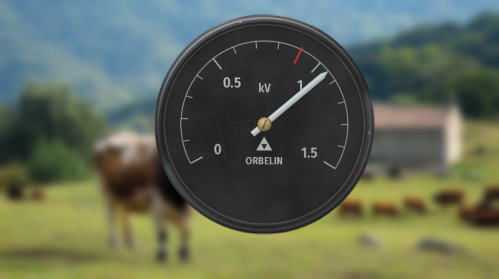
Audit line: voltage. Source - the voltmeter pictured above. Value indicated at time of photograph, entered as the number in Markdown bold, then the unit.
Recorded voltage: **1.05** kV
